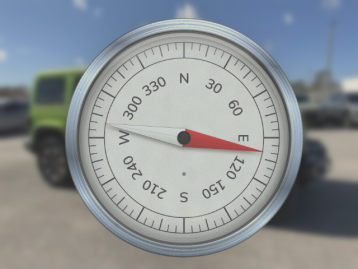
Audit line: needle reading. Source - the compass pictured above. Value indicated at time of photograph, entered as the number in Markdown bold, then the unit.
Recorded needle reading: **100** °
